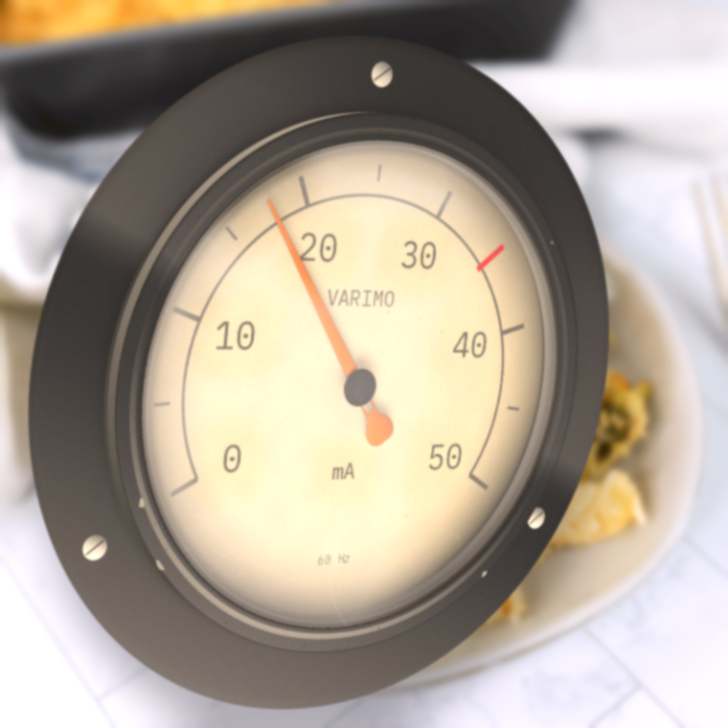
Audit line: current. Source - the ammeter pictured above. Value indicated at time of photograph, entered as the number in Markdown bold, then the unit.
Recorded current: **17.5** mA
